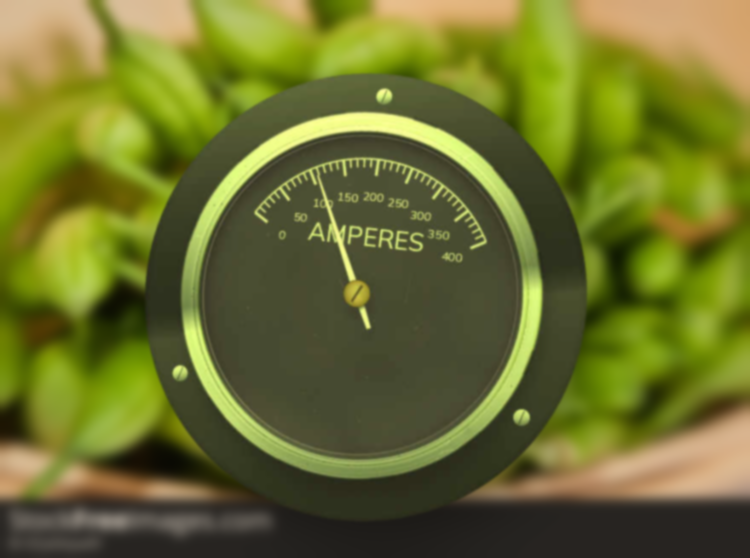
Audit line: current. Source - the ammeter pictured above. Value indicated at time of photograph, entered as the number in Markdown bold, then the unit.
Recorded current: **110** A
